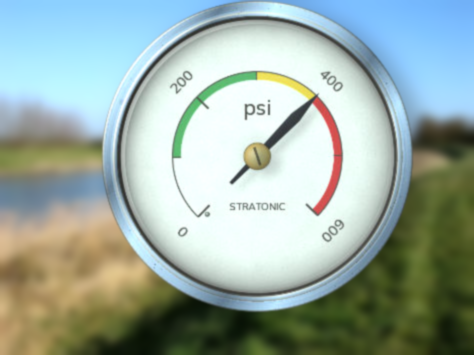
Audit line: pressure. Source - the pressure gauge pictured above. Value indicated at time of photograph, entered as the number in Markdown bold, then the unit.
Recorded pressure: **400** psi
